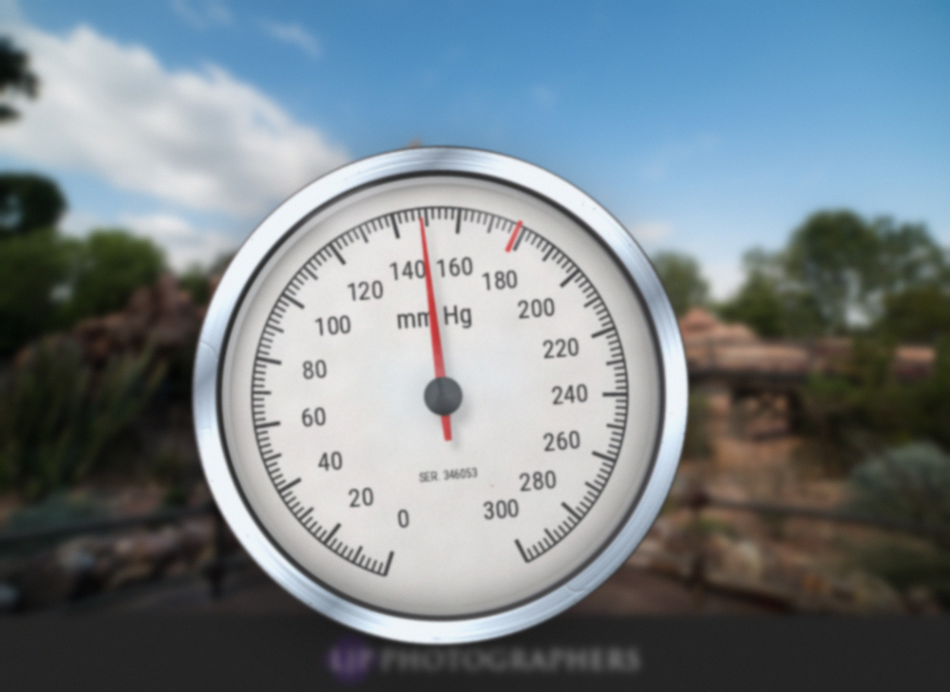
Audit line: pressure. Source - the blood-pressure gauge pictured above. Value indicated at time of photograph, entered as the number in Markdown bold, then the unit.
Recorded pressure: **148** mmHg
